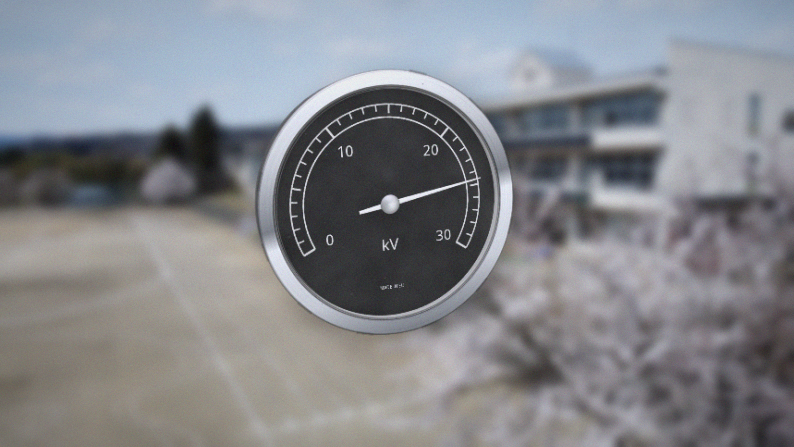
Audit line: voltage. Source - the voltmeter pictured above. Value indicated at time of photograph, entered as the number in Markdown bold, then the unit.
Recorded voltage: **24.5** kV
